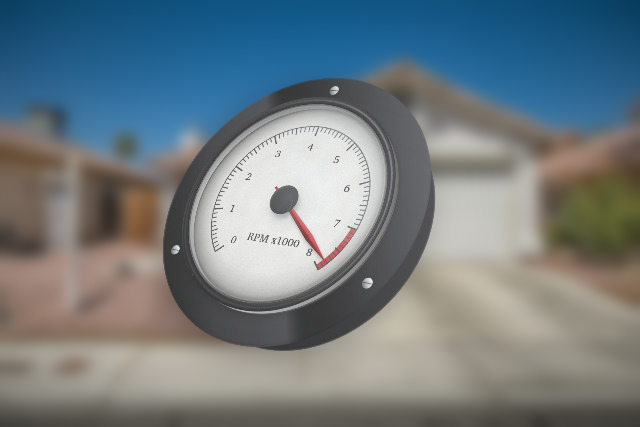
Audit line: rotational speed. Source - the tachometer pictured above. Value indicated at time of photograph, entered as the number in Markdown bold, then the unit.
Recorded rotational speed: **7800** rpm
